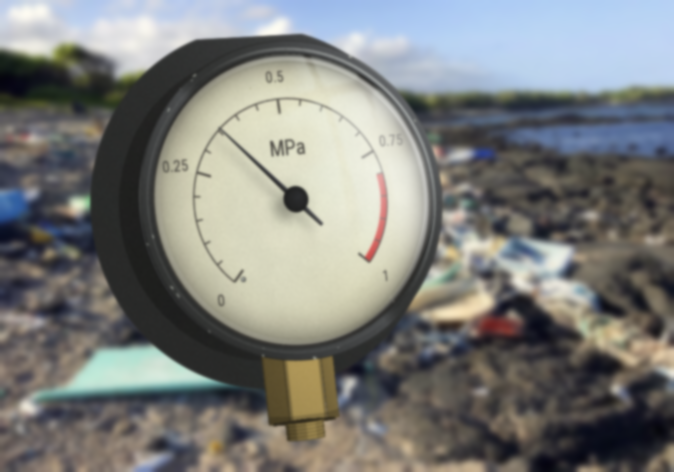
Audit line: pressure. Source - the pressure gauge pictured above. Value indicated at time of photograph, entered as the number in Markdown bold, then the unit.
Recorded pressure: **0.35** MPa
